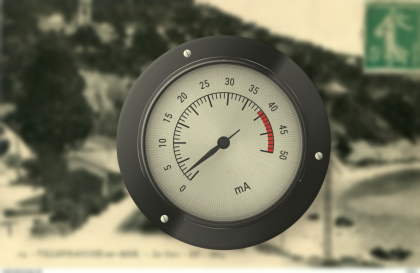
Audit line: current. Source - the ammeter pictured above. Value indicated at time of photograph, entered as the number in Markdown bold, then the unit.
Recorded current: **2** mA
